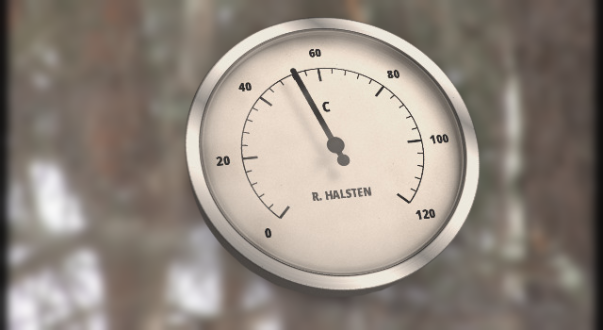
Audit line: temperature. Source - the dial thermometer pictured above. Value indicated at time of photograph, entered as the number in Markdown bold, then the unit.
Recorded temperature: **52** °C
